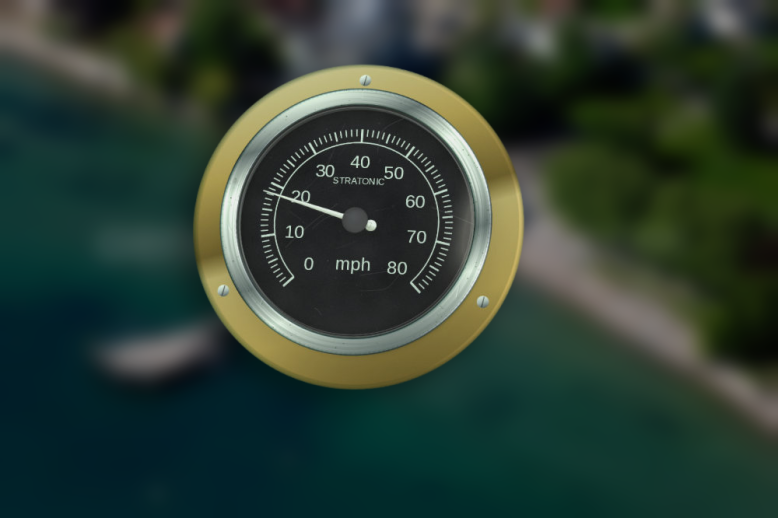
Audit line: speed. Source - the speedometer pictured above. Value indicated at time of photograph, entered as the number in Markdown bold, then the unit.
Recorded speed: **18** mph
